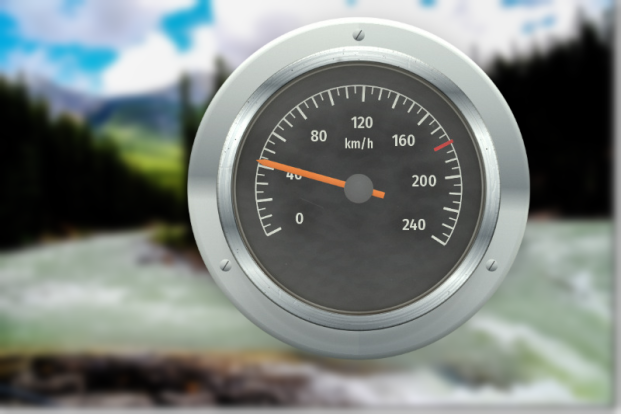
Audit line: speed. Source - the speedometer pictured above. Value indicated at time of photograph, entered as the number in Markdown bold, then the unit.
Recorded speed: **42.5** km/h
